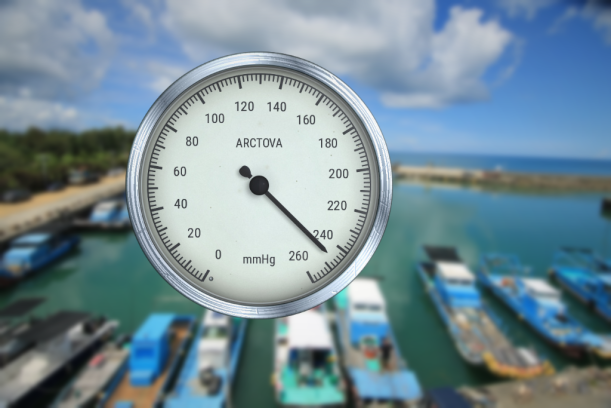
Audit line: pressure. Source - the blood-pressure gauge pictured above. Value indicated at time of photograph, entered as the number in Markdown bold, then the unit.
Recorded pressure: **246** mmHg
